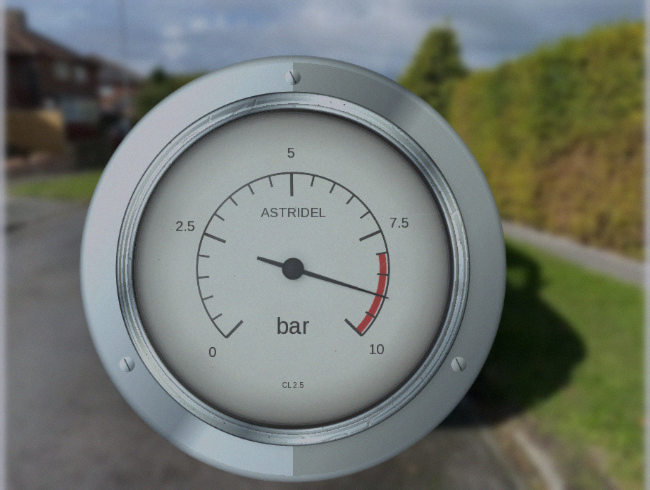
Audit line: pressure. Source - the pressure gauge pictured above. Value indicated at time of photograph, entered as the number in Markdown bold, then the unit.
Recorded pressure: **9** bar
